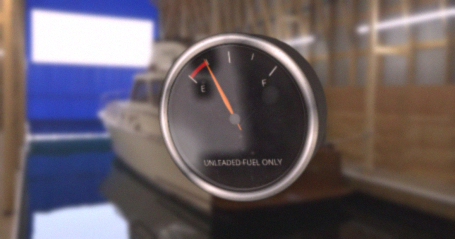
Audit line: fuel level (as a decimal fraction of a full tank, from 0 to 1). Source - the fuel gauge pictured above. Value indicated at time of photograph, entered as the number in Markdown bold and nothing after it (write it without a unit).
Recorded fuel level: **0.25**
